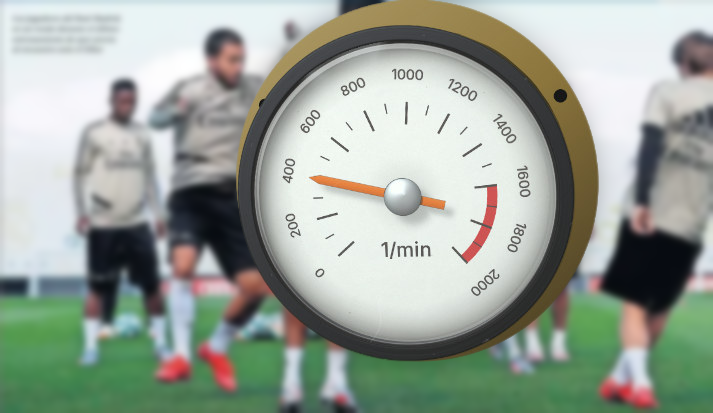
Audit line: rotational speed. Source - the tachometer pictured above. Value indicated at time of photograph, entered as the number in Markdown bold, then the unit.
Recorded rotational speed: **400** rpm
